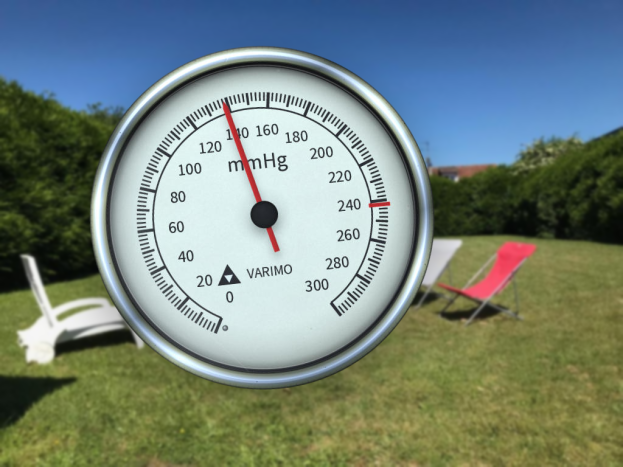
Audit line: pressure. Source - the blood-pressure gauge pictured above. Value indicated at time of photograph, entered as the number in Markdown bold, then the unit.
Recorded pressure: **138** mmHg
